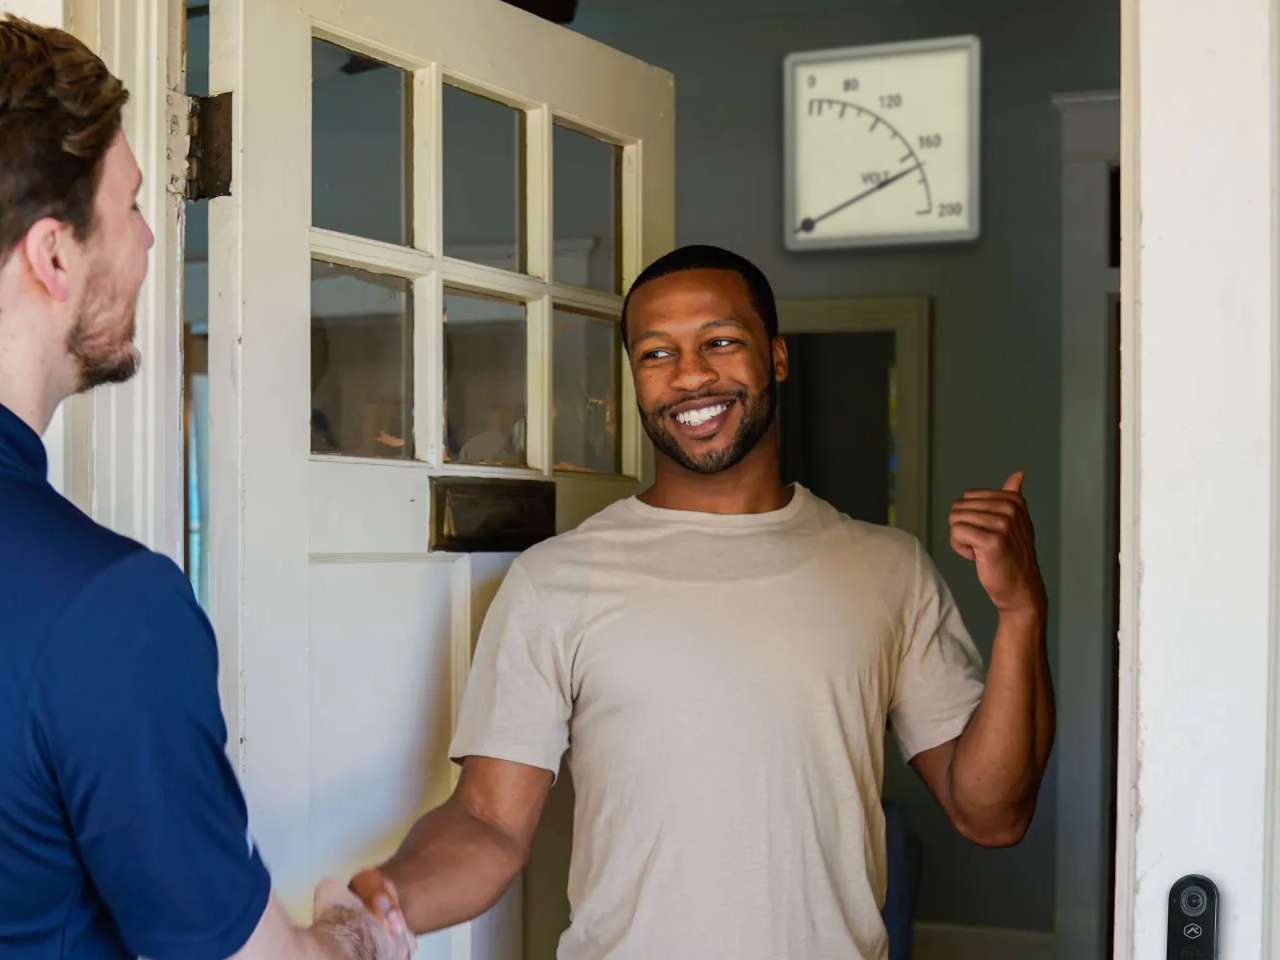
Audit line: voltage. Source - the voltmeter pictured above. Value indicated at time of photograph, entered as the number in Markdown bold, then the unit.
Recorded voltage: **170** V
